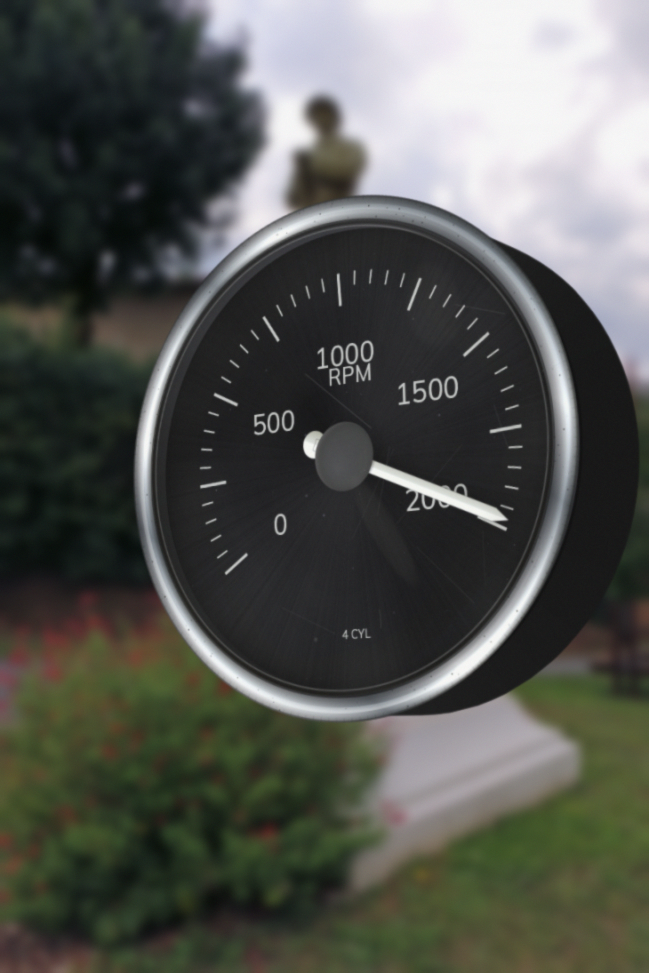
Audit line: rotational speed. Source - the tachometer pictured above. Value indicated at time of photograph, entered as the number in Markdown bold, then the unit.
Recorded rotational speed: **1975** rpm
